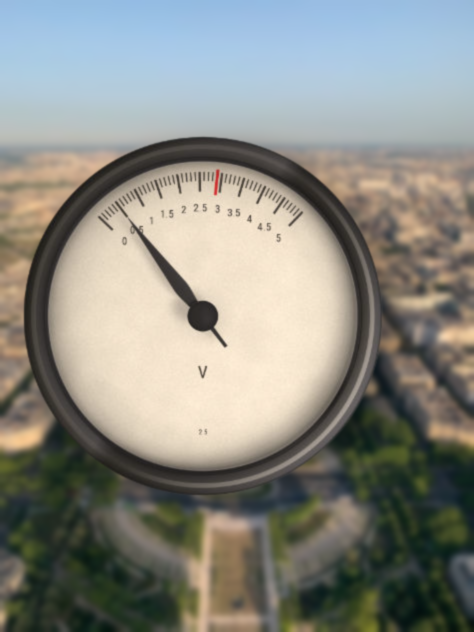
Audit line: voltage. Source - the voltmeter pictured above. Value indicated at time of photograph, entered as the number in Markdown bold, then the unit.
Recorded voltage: **0.5** V
